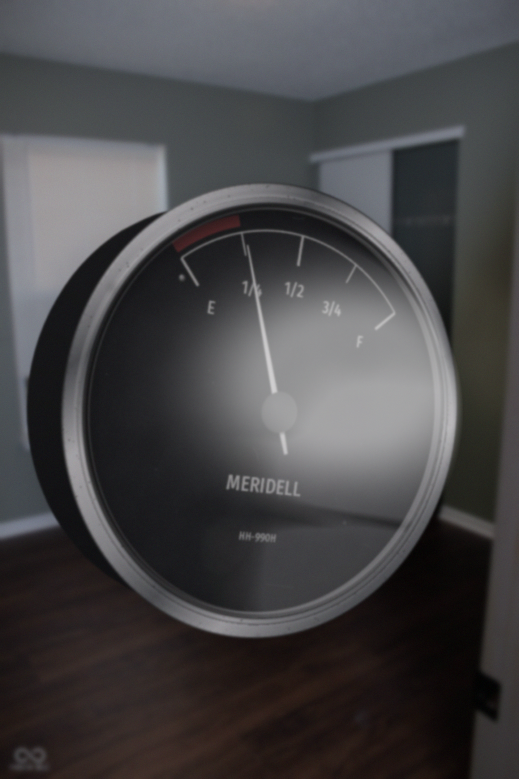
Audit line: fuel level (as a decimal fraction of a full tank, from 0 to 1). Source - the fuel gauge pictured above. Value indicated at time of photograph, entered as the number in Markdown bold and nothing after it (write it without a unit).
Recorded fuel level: **0.25**
